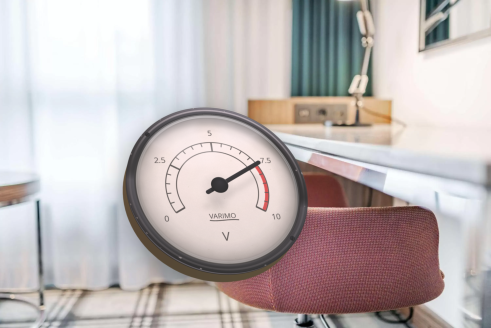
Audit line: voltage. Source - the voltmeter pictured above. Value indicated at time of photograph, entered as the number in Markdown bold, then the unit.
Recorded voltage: **7.5** V
